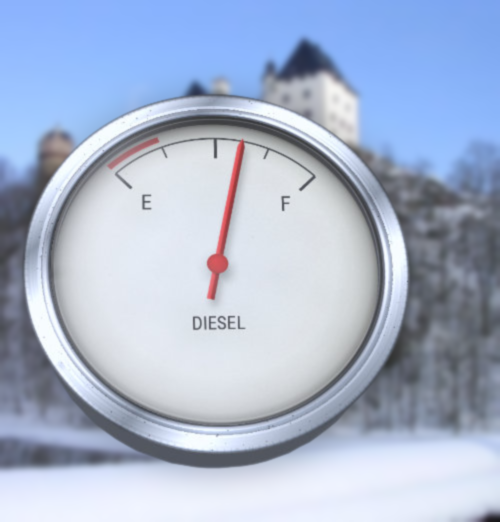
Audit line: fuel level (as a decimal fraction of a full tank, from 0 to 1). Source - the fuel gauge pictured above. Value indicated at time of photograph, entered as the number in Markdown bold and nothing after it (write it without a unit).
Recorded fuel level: **0.625**
